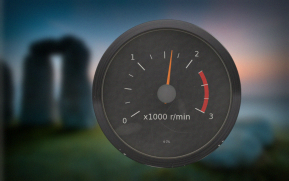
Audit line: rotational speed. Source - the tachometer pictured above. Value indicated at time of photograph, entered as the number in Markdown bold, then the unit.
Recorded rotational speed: **1625** rpm
